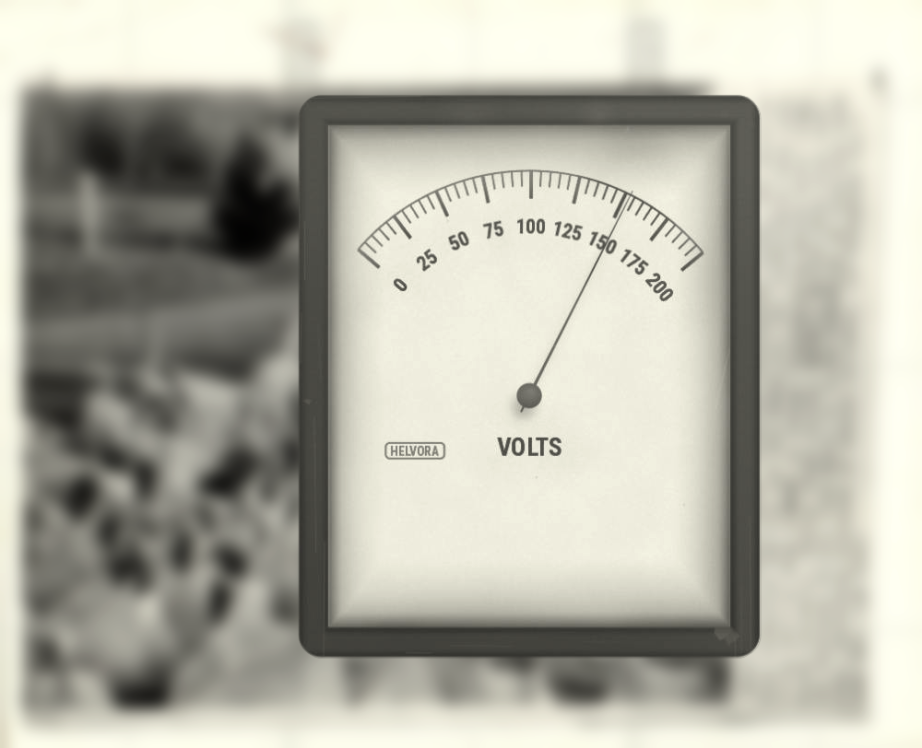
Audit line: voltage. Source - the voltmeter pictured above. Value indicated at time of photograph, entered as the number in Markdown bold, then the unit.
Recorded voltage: **152.5** V
